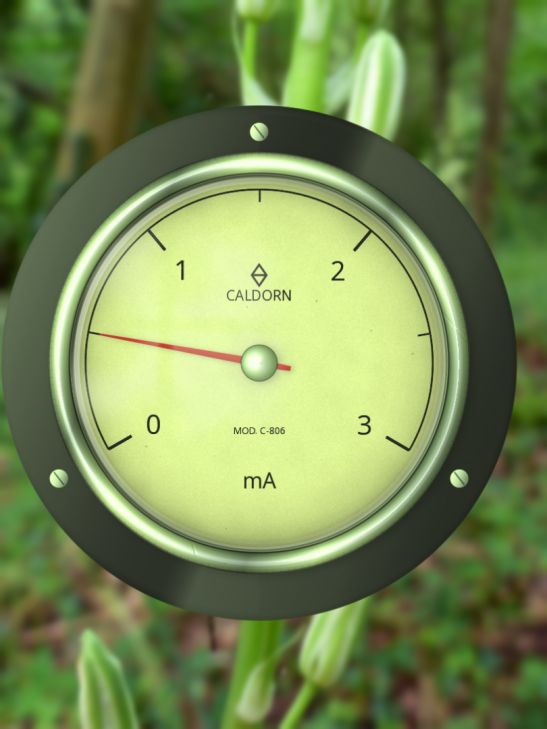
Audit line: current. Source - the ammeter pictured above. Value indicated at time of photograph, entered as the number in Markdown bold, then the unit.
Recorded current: **0.5** mA
